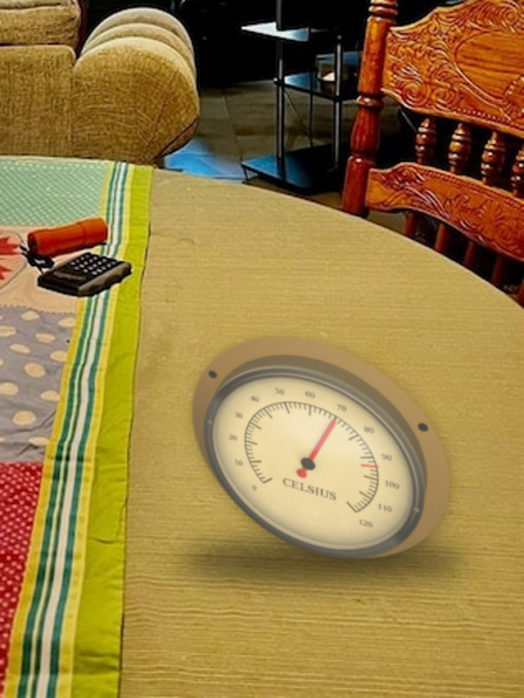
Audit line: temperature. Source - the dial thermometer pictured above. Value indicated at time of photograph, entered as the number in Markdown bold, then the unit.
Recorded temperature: **70** °C
